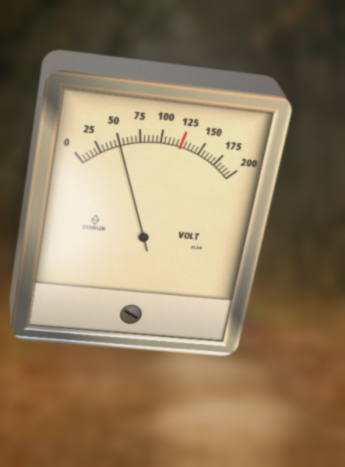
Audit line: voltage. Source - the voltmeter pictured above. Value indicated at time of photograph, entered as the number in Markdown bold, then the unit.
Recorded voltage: **50** V
